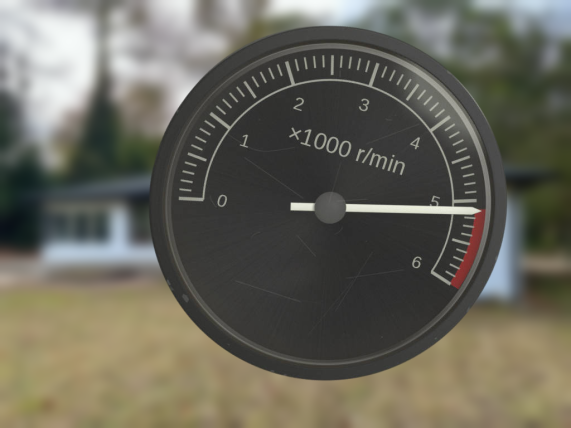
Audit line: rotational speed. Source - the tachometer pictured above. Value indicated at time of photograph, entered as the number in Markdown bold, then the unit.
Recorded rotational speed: **5100** rpm
